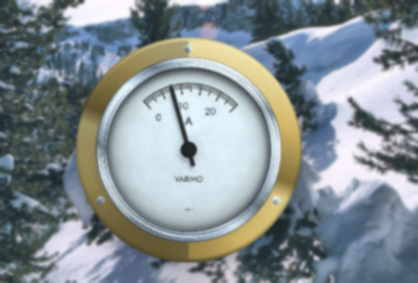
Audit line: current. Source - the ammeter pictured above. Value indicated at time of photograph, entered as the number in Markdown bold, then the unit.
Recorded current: **7.5** A
